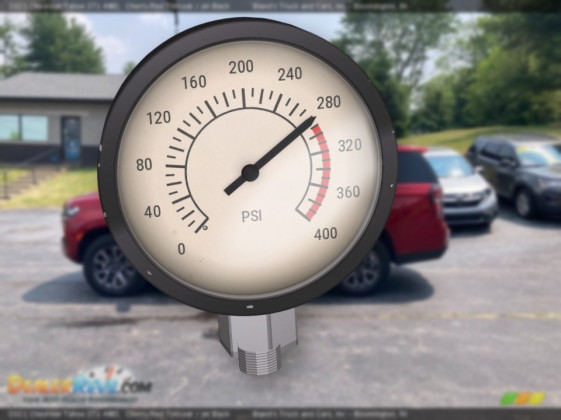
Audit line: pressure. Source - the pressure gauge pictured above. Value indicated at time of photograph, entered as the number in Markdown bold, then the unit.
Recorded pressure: **280** psi
